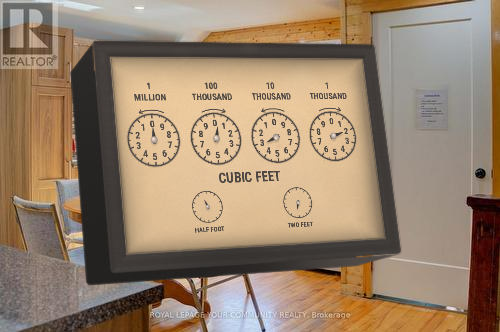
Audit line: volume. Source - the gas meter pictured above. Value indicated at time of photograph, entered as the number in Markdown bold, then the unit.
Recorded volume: **3200** ft³
